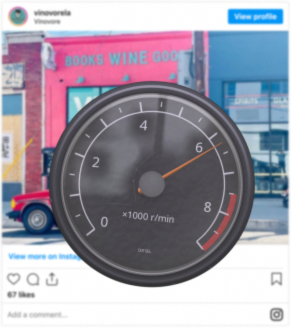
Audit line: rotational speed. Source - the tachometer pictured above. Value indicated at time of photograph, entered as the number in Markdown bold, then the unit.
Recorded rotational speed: **6250** rpm
